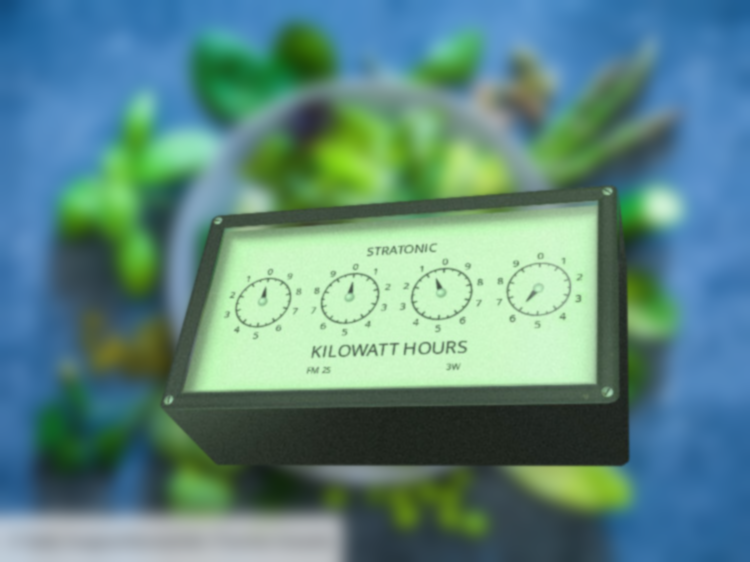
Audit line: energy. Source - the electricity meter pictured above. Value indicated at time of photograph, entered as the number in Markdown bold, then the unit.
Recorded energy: **6** kWh
